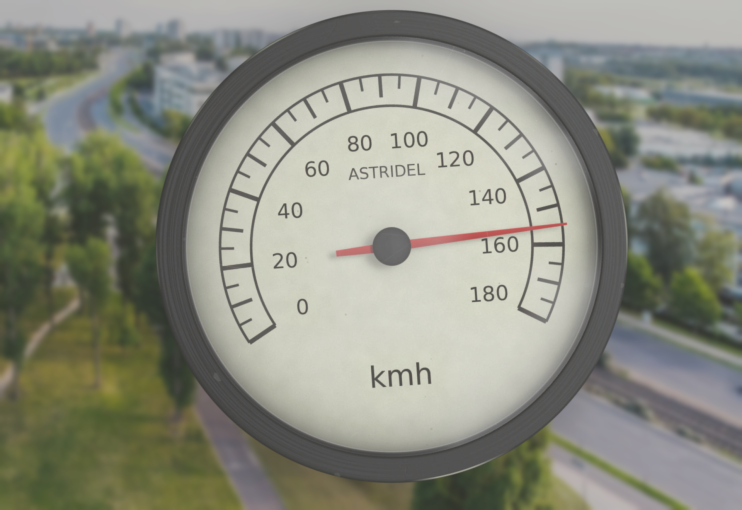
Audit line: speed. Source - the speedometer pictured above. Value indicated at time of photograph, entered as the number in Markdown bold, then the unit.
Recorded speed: **155** km/h
